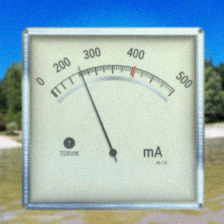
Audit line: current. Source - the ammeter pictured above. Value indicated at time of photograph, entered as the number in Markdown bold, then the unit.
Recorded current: **250** mA
